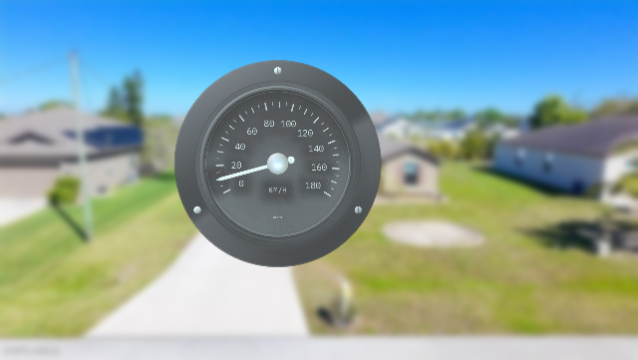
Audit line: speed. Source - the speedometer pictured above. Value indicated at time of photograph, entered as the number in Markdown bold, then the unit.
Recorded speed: **10** km/h
